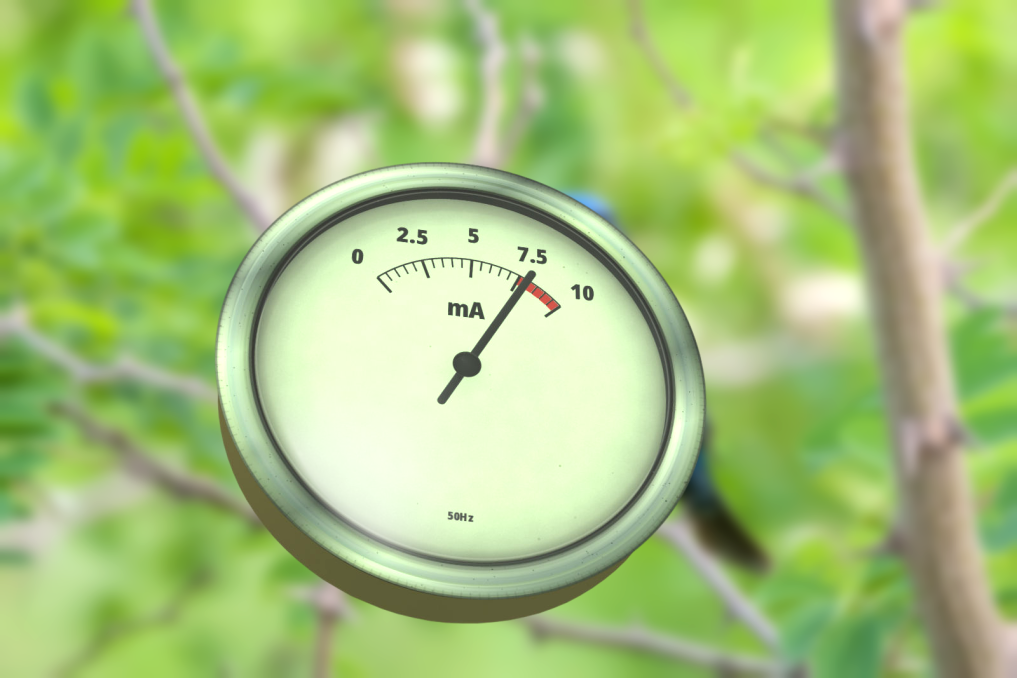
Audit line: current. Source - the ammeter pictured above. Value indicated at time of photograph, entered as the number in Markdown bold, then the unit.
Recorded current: **8** mA
